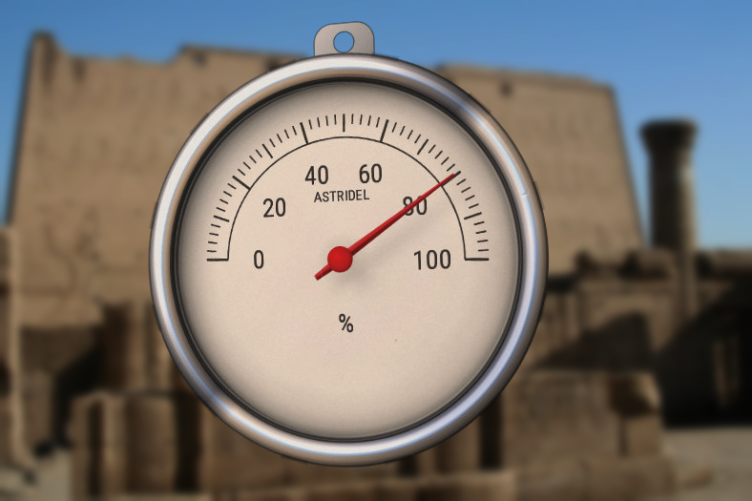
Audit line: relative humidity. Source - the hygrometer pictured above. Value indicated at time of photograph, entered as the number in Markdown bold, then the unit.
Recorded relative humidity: **80** %
